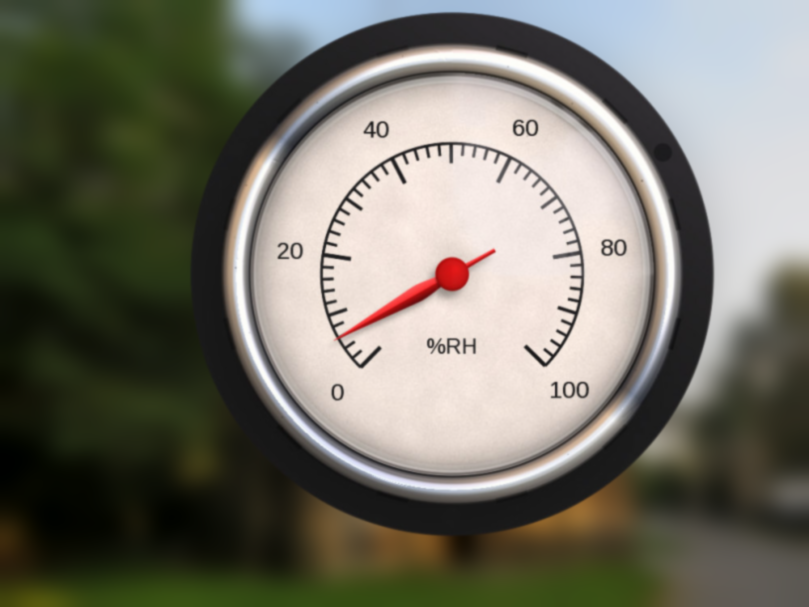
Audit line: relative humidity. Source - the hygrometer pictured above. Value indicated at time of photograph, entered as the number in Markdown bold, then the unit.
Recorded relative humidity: **6** %
